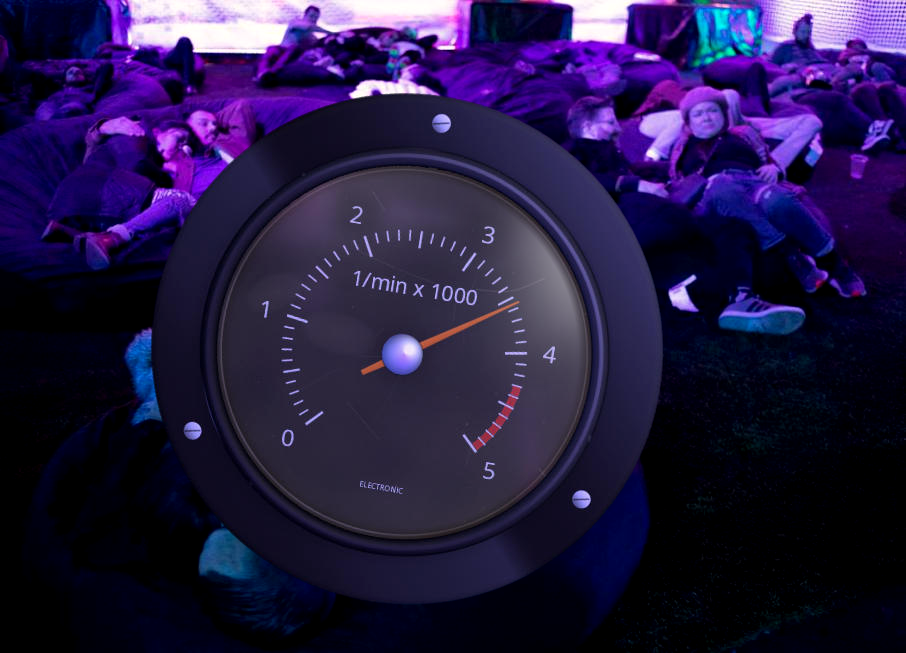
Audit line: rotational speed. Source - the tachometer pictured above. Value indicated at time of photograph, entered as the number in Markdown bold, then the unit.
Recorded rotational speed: **3550** rpm
